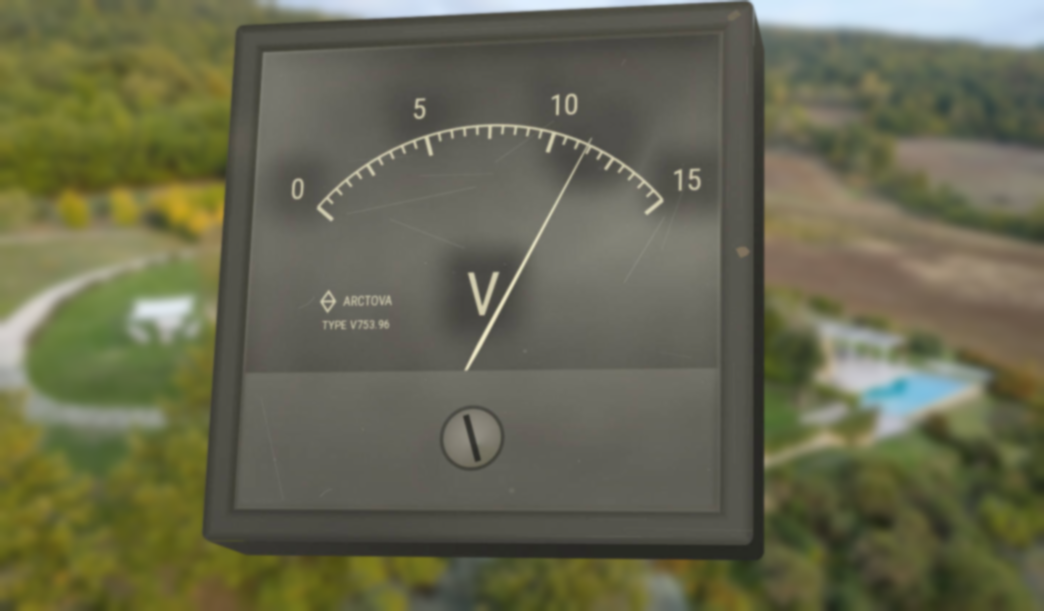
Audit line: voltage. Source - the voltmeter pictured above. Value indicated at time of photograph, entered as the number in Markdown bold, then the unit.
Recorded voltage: **11.5** V
